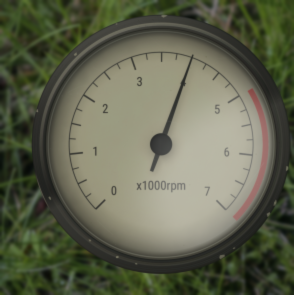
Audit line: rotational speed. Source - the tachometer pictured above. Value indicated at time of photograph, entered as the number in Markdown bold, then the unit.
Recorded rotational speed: **4000** rpm
